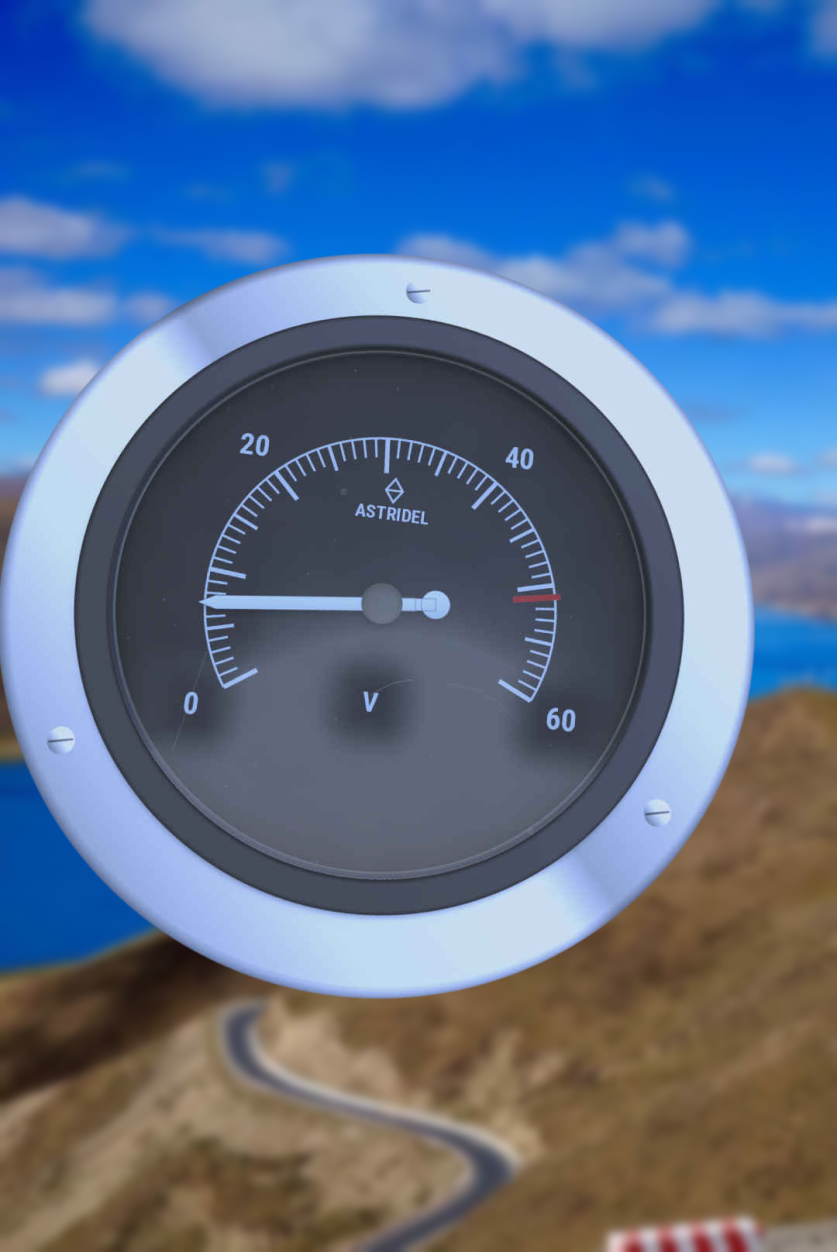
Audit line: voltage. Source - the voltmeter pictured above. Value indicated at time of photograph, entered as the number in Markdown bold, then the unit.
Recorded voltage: **7** V
